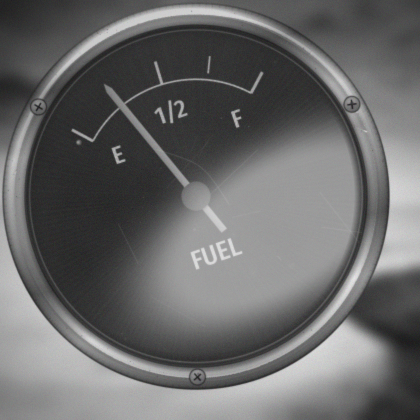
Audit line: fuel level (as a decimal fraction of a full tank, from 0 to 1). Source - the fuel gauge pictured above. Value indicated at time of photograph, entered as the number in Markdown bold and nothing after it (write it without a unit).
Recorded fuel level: **0.25**
